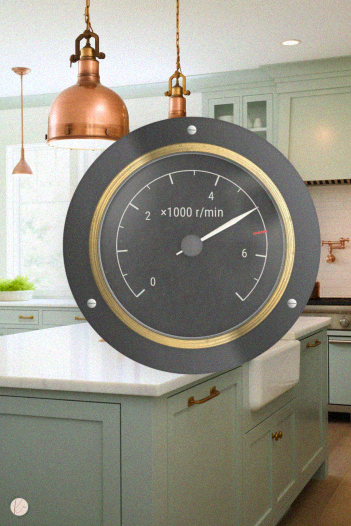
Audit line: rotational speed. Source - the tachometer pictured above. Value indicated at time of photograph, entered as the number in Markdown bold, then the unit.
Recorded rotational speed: **5000** rpm
